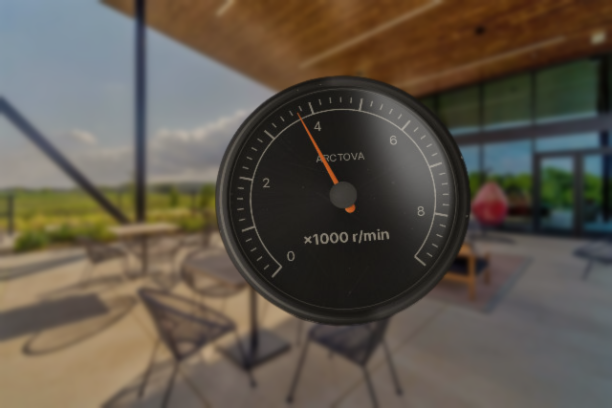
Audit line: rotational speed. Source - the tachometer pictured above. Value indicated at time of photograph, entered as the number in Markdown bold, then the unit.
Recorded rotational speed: **3700** rpm
